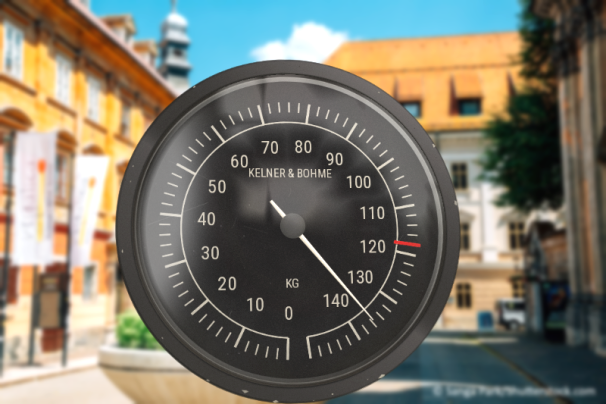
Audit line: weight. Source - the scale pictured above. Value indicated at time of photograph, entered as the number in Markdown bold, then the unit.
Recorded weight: **136** kg
